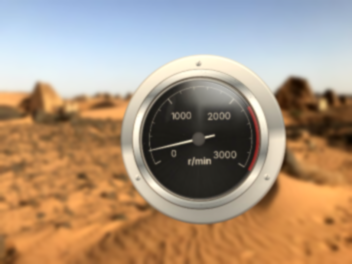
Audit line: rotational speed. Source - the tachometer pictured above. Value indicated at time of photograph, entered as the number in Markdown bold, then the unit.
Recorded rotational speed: **200** rpm
